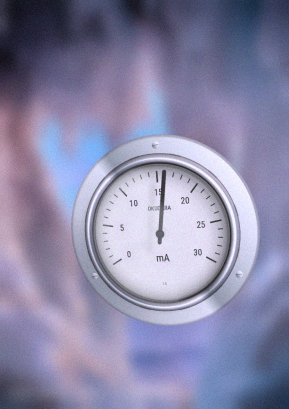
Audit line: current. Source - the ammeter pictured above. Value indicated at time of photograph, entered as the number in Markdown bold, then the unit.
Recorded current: **16** mA
